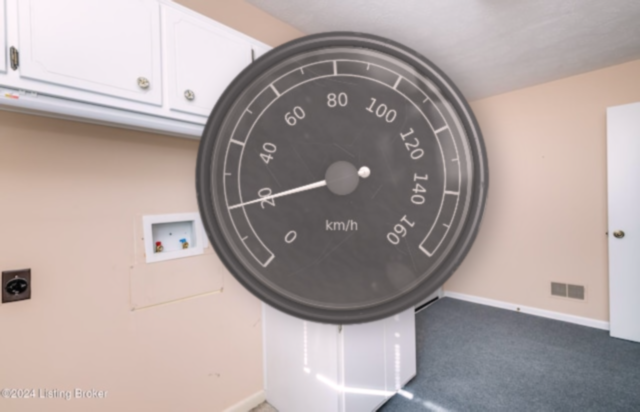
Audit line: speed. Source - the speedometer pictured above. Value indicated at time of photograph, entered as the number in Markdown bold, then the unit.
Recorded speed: **20** km/h
